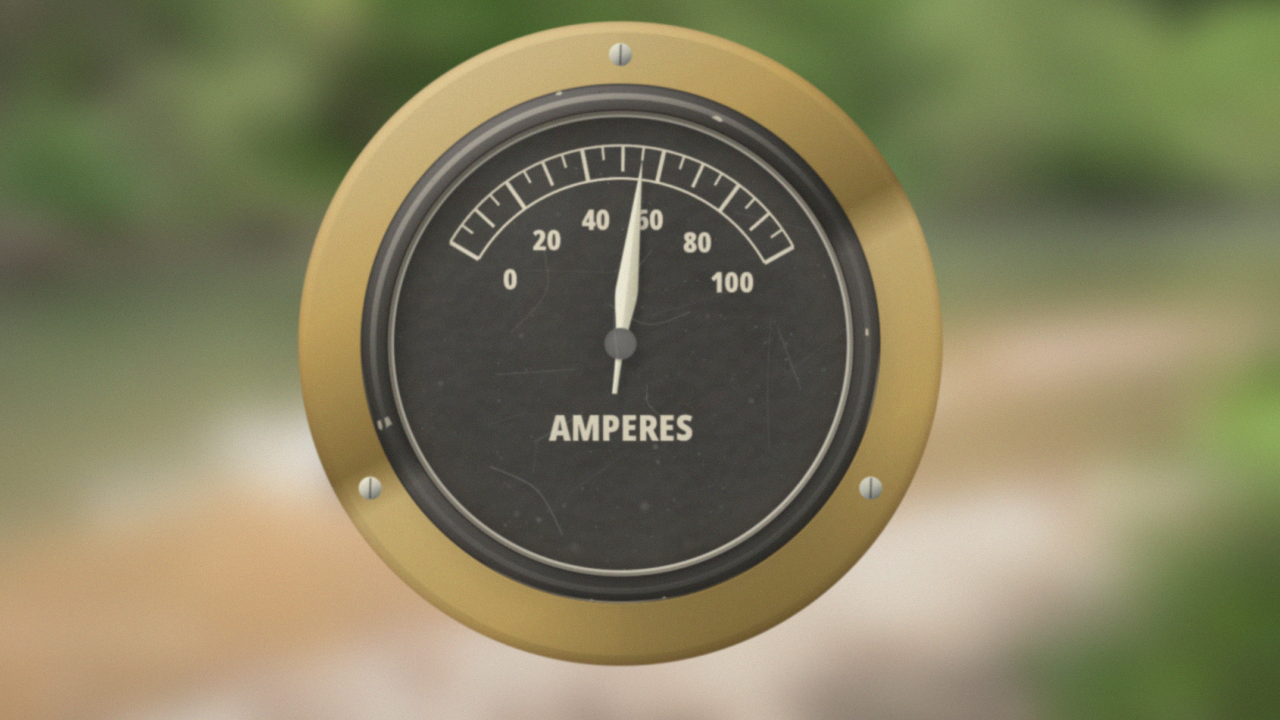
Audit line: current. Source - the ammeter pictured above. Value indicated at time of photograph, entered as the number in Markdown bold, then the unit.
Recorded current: **55** A
